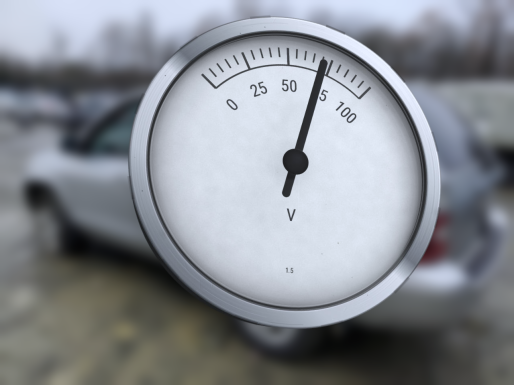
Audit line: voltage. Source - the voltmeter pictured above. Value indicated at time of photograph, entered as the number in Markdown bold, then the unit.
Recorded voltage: **70** V
